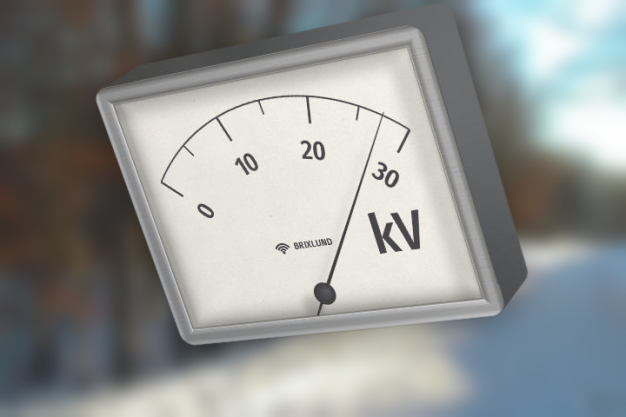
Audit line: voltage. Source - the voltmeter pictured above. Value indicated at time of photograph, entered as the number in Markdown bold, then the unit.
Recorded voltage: **27.5** kV
